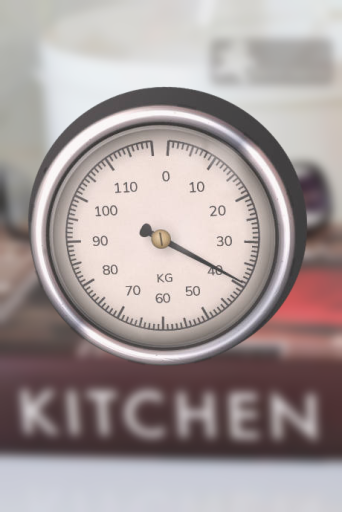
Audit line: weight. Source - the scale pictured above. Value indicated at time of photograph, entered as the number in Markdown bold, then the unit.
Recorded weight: **39** kg
